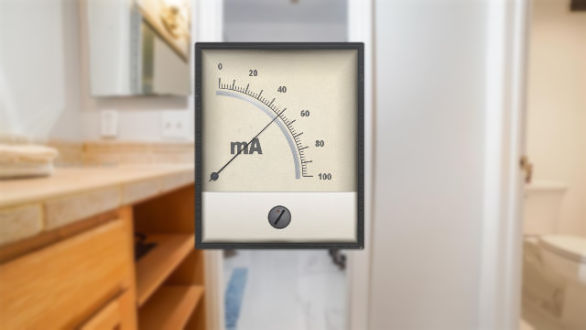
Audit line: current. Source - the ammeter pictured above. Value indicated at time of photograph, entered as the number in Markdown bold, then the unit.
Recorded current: **50** mA
